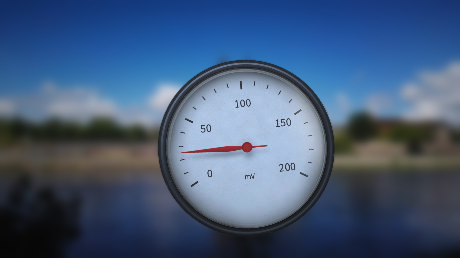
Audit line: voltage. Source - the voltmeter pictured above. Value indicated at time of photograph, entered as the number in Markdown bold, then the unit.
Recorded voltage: **25** mV
